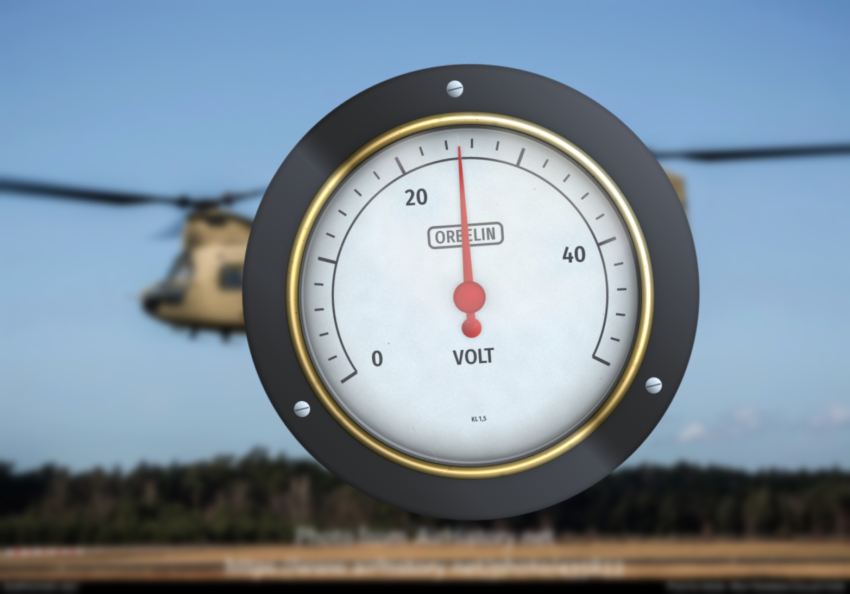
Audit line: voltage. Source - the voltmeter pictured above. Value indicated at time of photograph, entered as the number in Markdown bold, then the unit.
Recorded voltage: **25** V
